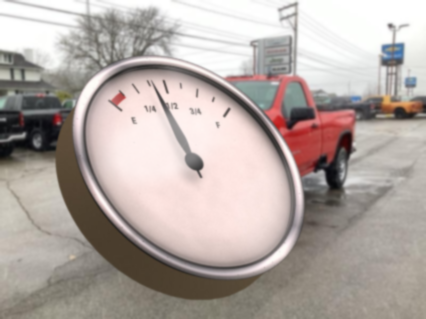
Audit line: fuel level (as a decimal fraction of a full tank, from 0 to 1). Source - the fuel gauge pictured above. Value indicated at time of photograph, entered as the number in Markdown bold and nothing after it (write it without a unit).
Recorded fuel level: **0.375**
